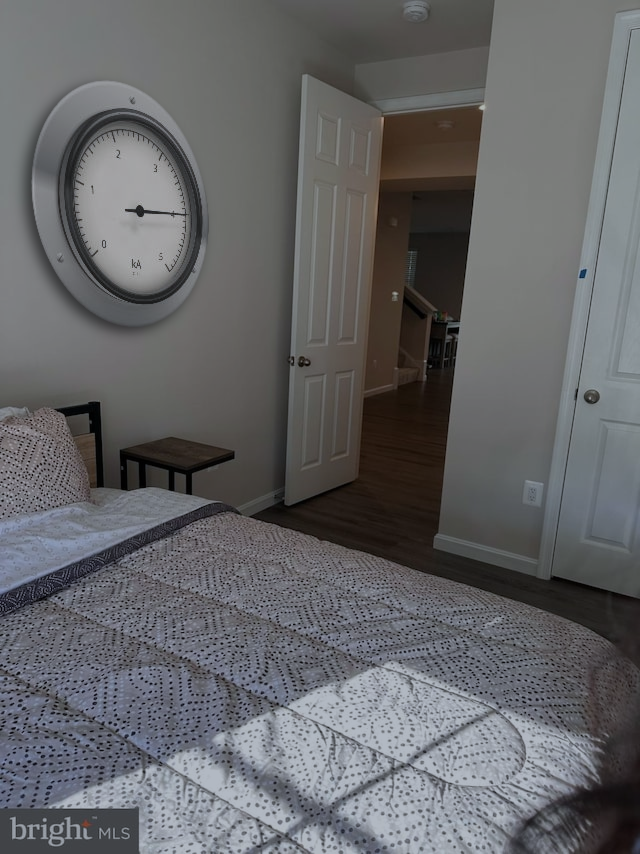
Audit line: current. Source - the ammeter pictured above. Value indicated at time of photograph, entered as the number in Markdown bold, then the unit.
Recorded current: **4** kA
